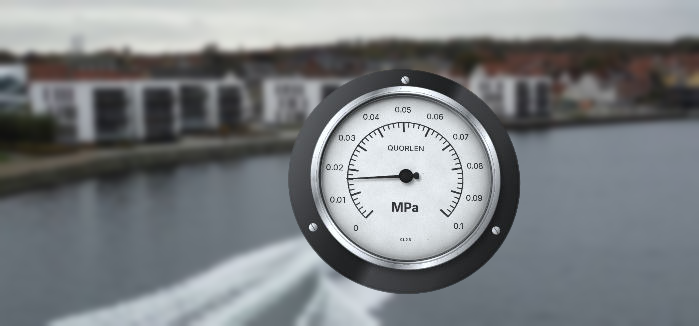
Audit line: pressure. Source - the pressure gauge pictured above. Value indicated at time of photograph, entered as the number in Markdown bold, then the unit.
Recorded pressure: **0.016** MPa
